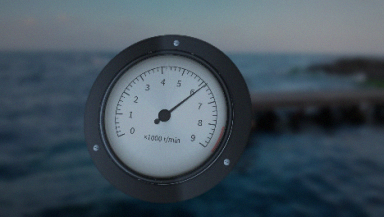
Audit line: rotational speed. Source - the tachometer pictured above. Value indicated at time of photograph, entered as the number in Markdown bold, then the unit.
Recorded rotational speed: **6200** rpm
